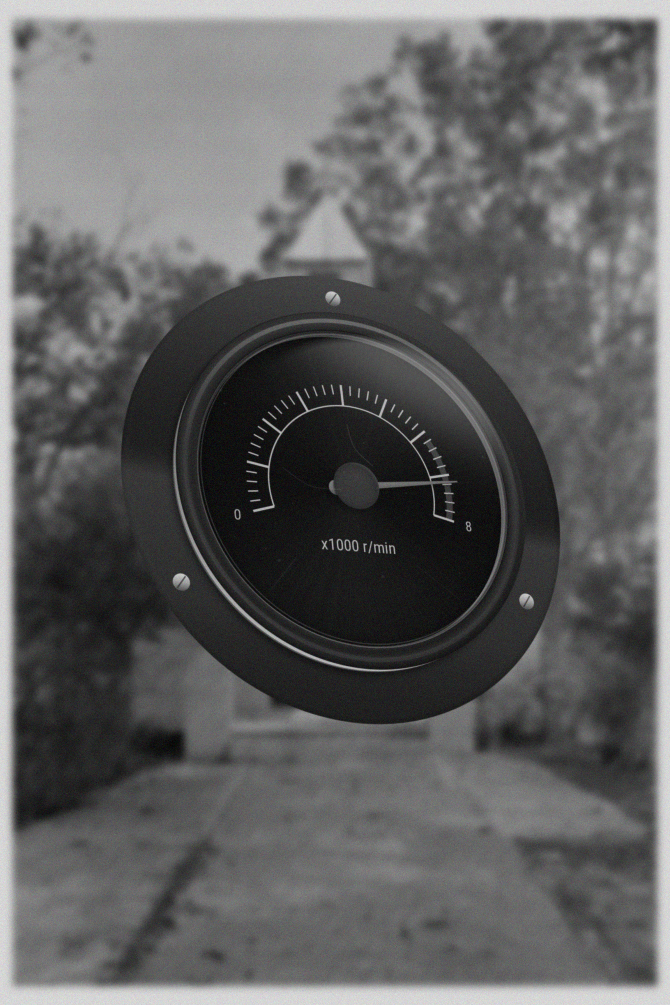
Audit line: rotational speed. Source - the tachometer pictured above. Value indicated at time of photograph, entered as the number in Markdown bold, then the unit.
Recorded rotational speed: **7200** rpm
